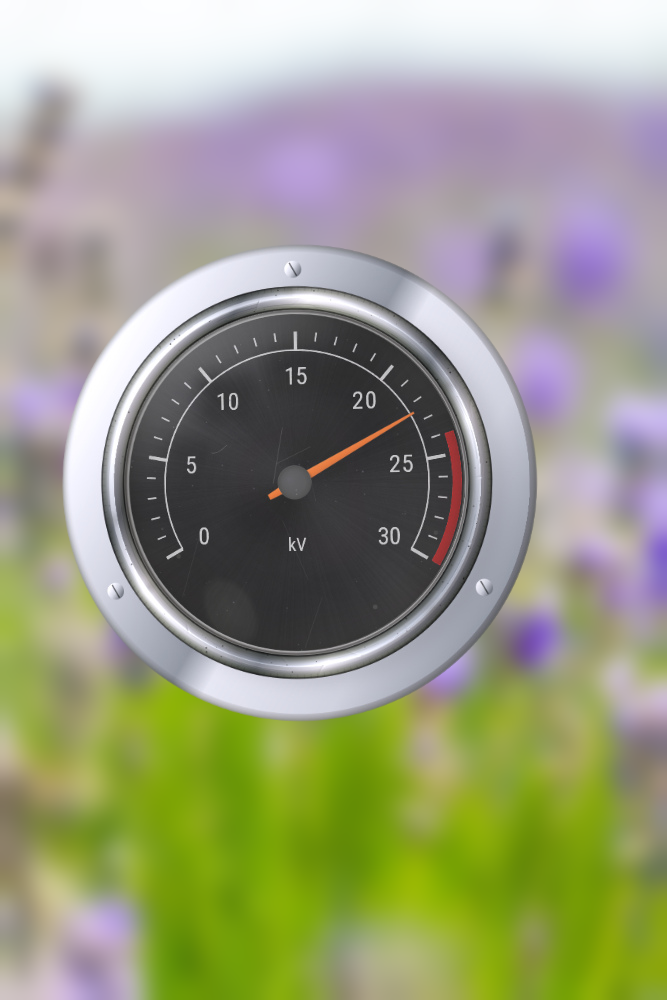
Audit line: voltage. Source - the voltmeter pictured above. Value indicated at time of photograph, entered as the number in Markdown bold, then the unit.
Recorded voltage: **22.5** kV
